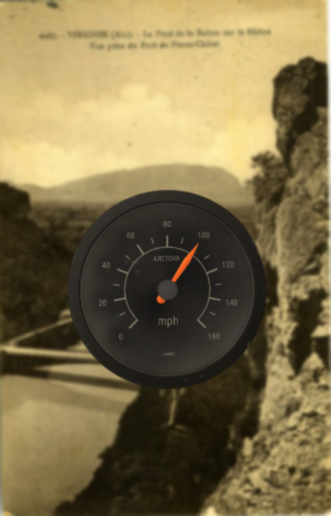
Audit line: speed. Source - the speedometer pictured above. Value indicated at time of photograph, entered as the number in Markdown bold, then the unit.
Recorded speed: **100** mph
